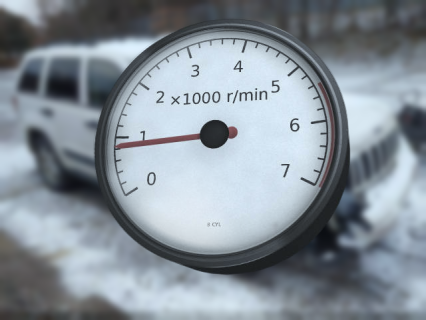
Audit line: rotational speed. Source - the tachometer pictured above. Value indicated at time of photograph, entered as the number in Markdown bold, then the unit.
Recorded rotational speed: **800** rpm
